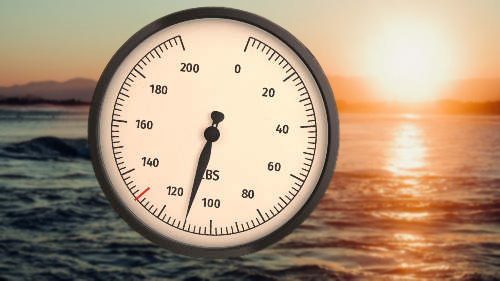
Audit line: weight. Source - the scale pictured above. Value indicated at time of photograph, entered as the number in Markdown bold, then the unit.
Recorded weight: **110** lb
